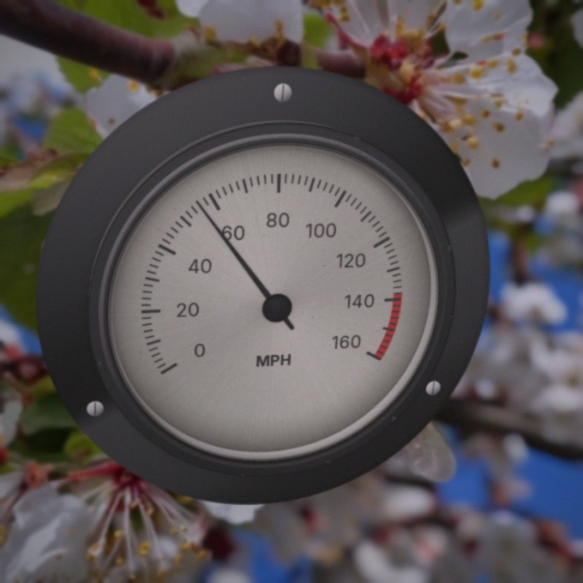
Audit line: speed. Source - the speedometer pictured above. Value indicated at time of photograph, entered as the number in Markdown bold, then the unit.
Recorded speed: **56** mph
